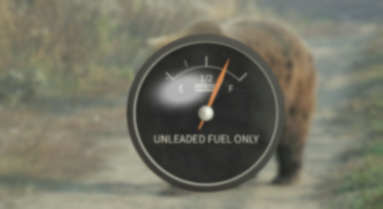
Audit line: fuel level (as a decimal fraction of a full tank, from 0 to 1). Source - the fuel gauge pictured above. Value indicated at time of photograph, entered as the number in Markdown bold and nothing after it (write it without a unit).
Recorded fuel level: **0.75**
